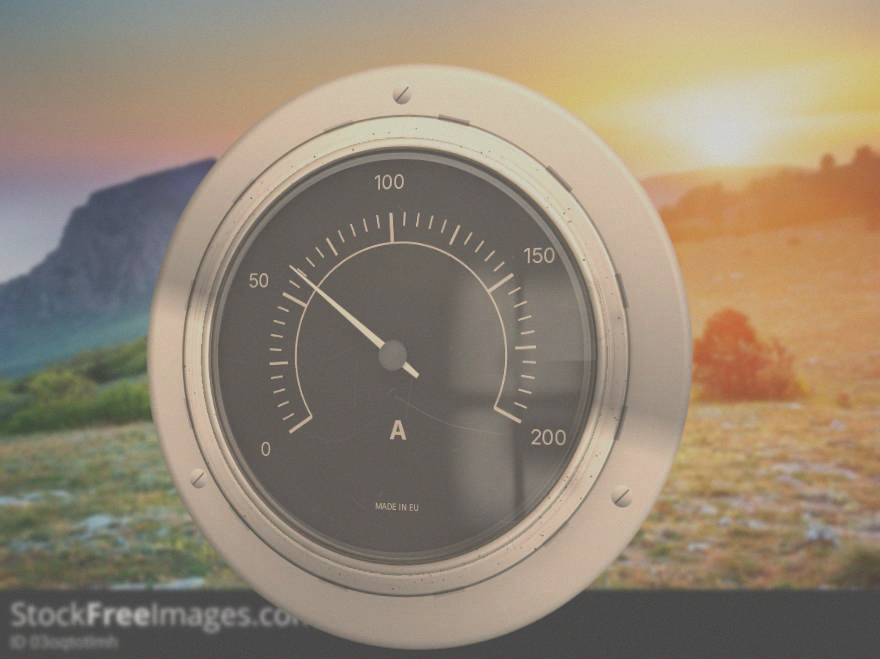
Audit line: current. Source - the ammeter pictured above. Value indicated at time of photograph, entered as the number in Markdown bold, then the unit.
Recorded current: **60** A
